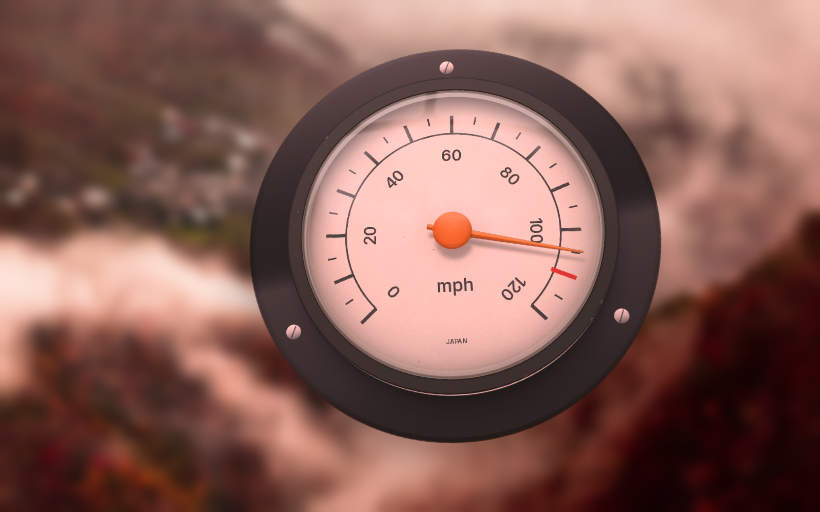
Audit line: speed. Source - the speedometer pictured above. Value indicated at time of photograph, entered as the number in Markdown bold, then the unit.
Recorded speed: **105** mph
